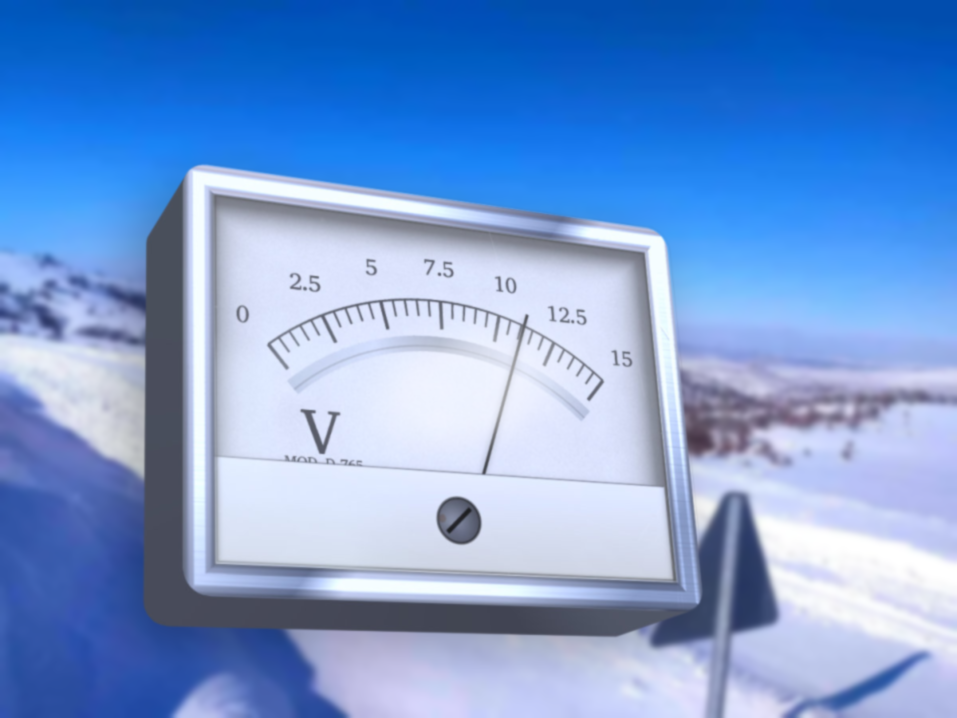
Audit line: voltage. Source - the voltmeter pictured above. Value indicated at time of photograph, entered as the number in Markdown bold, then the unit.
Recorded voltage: **11** V
